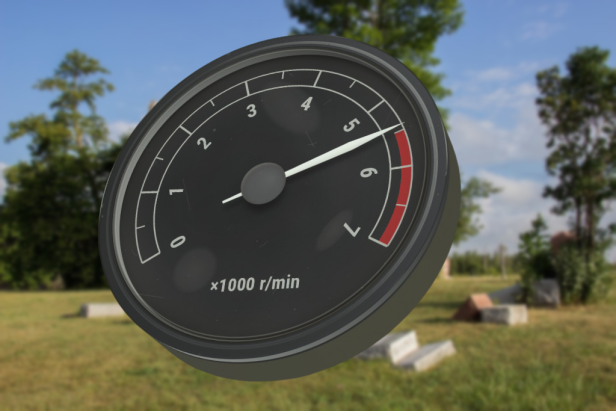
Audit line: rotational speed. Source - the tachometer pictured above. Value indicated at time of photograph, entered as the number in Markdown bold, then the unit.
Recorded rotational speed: **5500** rpm
